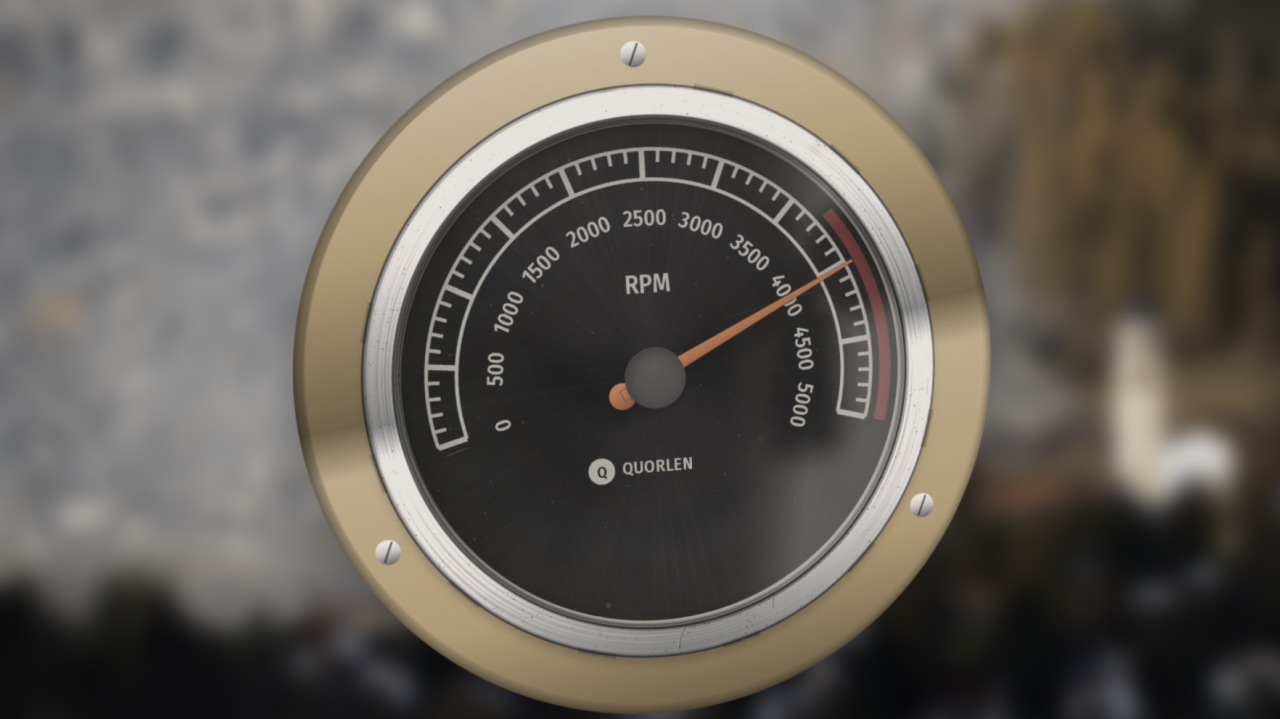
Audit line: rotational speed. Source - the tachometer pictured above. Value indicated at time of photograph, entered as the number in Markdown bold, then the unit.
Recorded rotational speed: **4000** rpm
